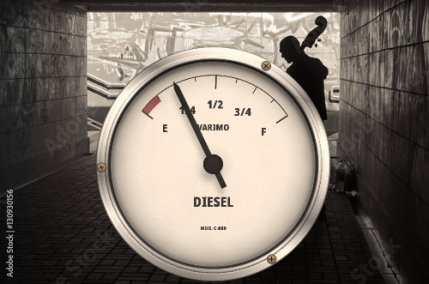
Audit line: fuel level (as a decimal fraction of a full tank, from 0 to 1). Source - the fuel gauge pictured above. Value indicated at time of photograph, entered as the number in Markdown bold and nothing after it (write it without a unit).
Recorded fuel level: **0.25**
